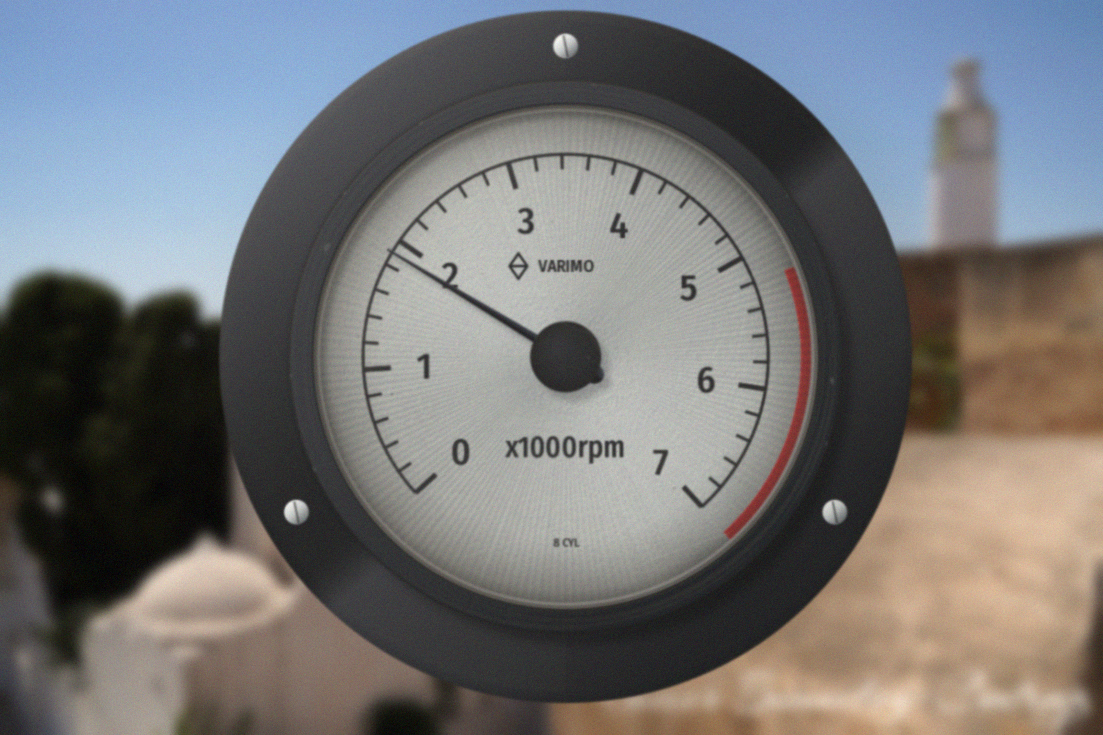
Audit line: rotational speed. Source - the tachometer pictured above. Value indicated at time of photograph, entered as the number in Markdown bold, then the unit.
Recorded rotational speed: **1900** rpm
